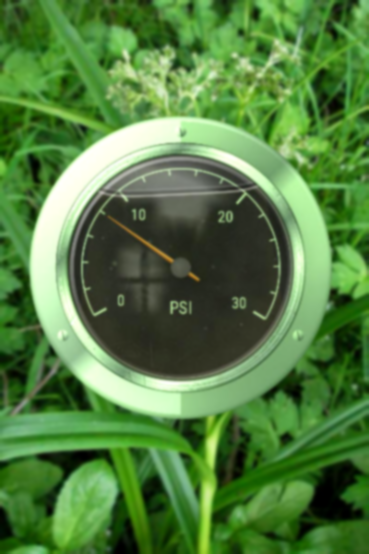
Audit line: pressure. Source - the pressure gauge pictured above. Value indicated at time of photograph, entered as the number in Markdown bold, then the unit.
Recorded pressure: **8** psi
